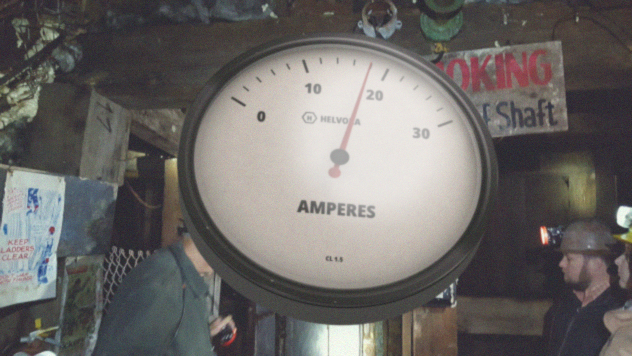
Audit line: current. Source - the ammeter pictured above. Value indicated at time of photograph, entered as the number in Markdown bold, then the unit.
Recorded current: **18** A
